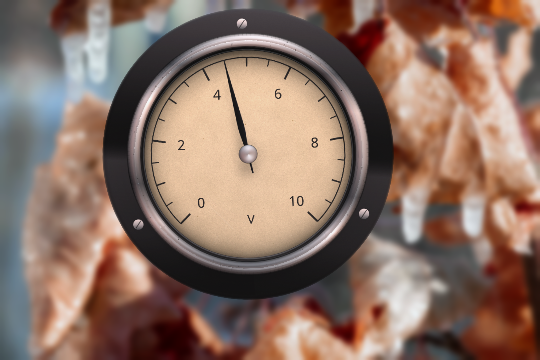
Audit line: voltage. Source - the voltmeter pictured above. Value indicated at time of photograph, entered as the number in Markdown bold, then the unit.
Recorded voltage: **4.5** V
